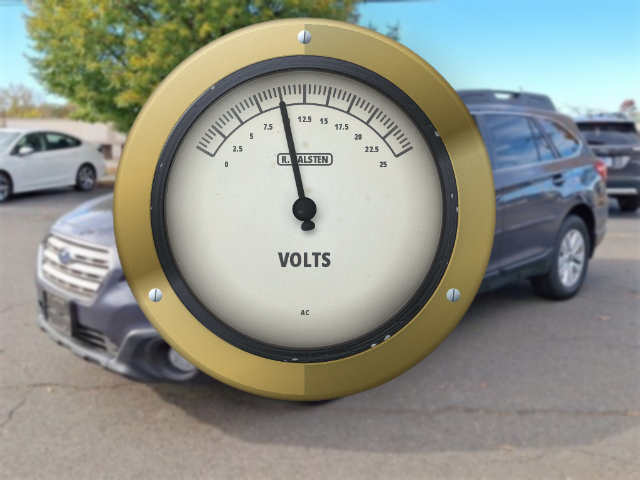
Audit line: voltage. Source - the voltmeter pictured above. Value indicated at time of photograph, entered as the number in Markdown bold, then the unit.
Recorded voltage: **10** V
